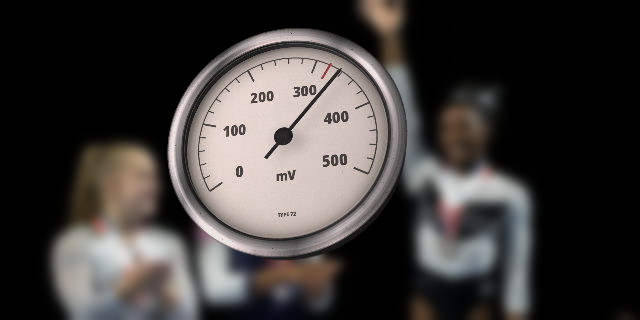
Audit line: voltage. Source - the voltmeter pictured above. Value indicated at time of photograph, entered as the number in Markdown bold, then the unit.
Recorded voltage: **340** mV
